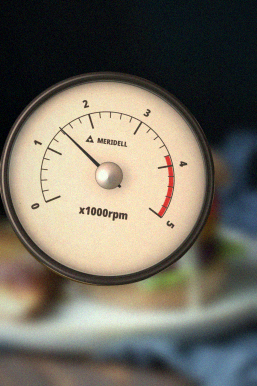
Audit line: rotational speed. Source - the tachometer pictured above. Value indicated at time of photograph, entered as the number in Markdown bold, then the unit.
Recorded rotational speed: **1400** rpm
